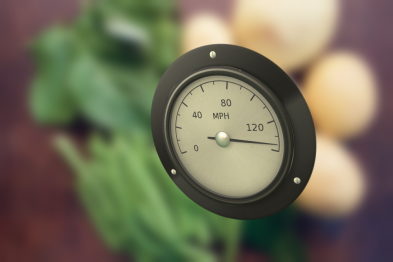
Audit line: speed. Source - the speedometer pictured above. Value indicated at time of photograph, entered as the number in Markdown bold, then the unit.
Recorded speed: **135** mph
